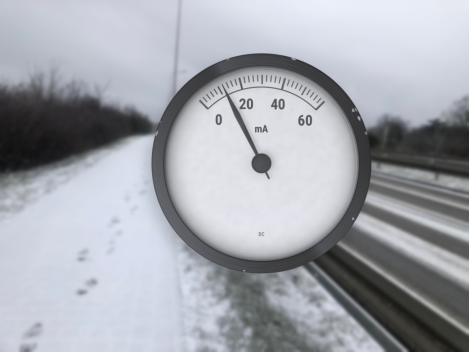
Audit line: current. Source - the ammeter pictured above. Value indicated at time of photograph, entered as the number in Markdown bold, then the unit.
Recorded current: **12** mA
